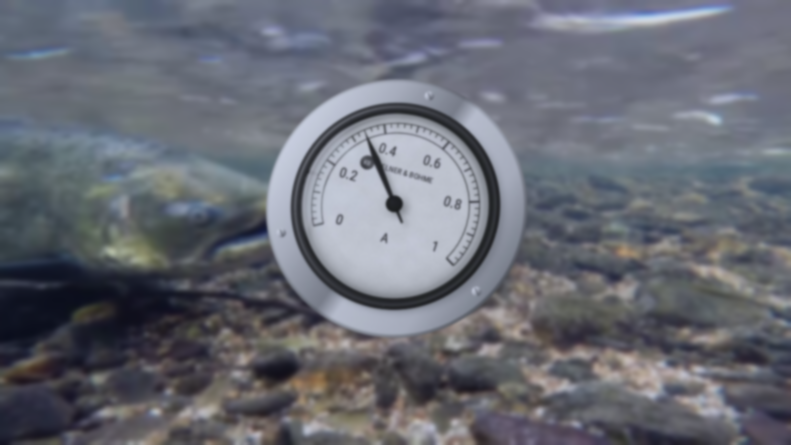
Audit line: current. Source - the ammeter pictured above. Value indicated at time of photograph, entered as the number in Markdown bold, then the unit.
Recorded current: **0.34** A
